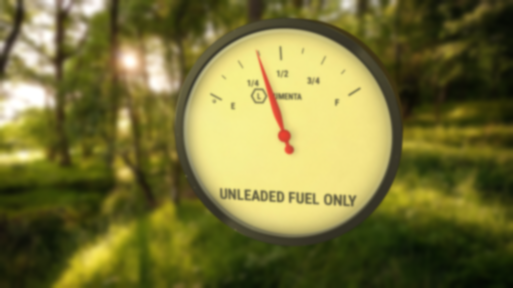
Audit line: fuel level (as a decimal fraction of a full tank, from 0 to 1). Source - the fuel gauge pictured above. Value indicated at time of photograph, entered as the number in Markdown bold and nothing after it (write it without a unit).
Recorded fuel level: **0.375**
